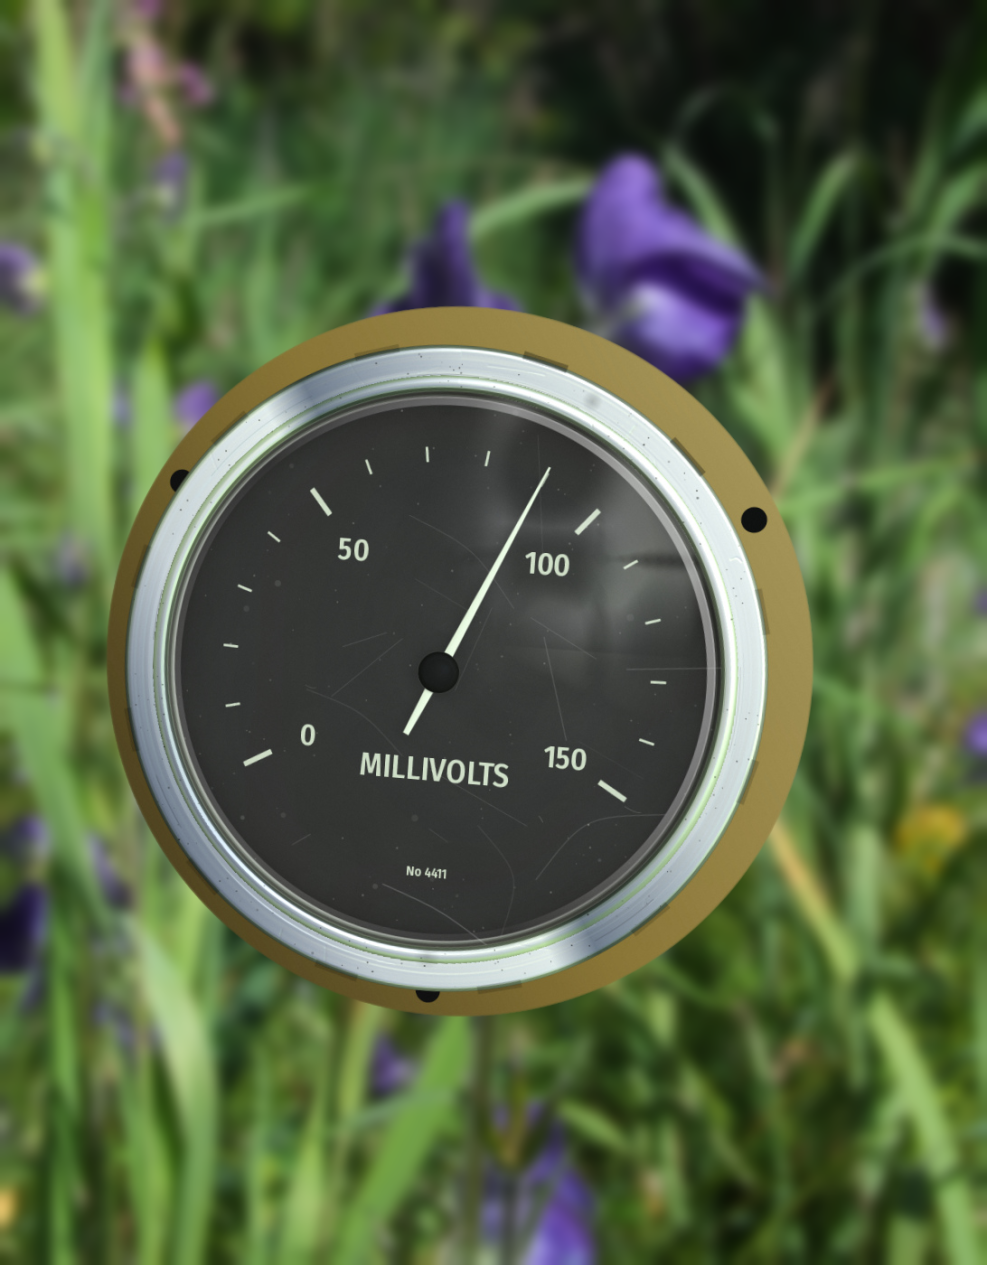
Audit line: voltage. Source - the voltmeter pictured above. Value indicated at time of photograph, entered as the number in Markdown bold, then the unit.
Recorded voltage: **90** mV
